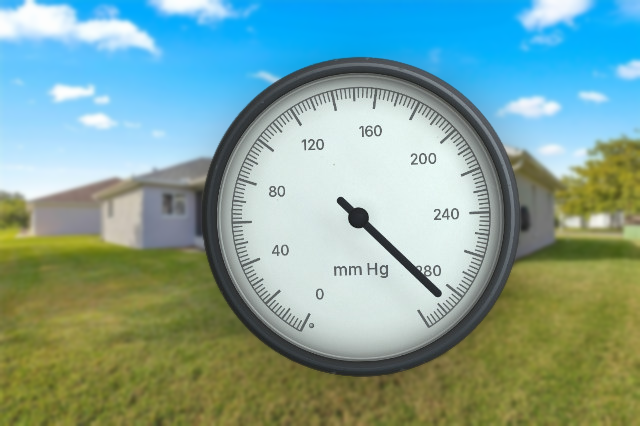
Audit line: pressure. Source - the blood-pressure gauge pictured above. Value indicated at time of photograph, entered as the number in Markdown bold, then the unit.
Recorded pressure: **286** mmHg
